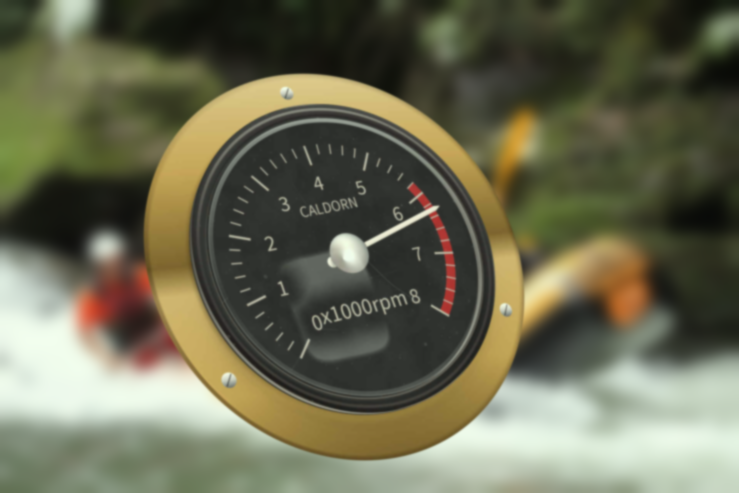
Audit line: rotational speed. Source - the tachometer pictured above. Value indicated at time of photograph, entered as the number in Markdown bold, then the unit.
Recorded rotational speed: **6300** rpm
